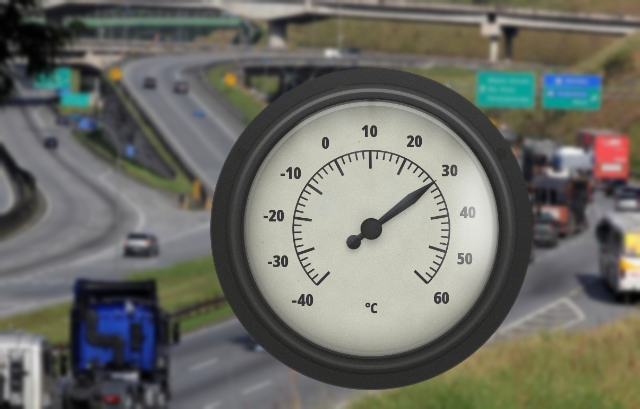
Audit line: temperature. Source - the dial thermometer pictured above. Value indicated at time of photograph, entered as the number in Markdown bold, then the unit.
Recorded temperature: **30** °C
